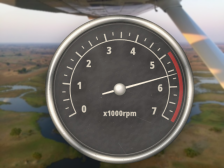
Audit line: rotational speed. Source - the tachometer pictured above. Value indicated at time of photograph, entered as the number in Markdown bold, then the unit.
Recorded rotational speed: **5625** rpm
